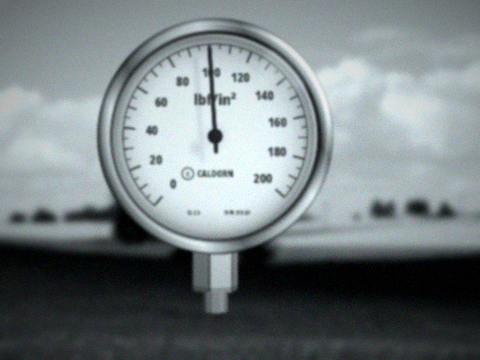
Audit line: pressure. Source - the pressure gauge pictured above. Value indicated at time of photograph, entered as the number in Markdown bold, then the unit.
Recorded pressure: **100** psi
